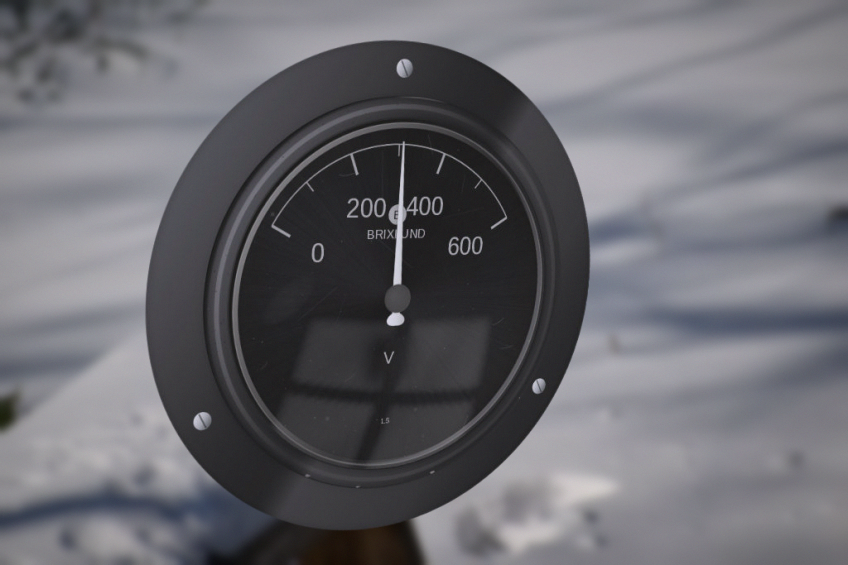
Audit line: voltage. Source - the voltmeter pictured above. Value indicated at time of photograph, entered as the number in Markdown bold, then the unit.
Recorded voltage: **300** V
